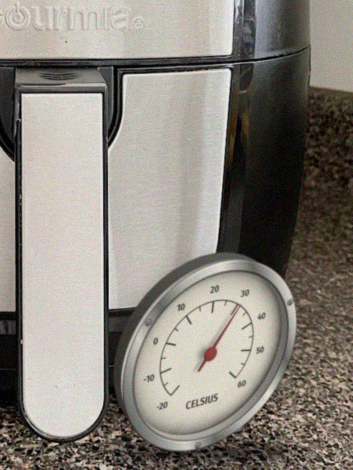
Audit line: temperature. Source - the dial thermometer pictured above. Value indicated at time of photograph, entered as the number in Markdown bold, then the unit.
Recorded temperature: **30** °C
